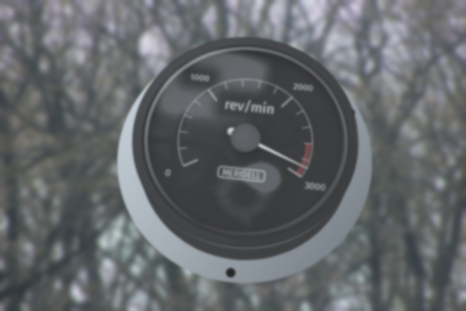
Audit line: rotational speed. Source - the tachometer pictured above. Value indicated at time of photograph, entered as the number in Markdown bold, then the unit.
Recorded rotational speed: **2900** rpm
